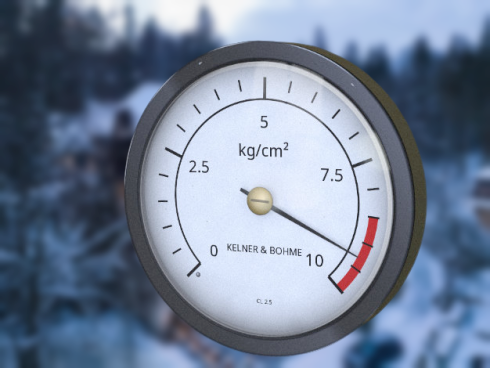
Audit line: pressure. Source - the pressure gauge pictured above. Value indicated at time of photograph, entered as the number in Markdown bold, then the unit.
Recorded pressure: **9.25** kg/cm²
